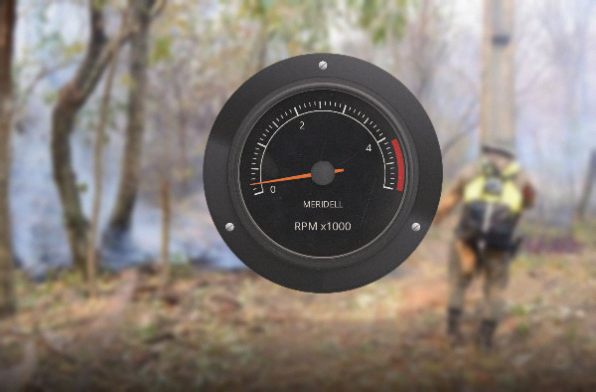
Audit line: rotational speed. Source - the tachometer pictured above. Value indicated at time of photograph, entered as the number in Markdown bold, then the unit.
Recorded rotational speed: **200** rpm
